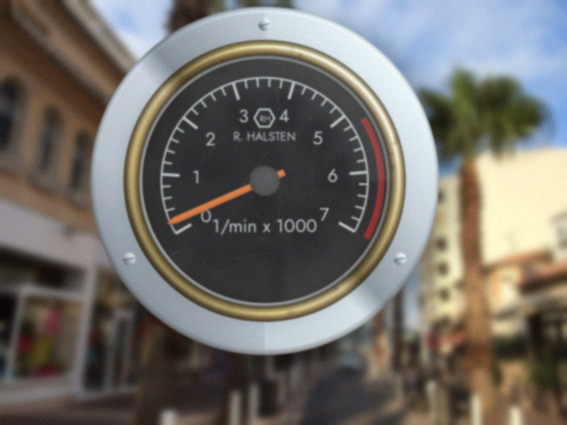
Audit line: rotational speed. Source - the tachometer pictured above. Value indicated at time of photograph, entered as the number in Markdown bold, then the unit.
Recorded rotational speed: **200** rpm
